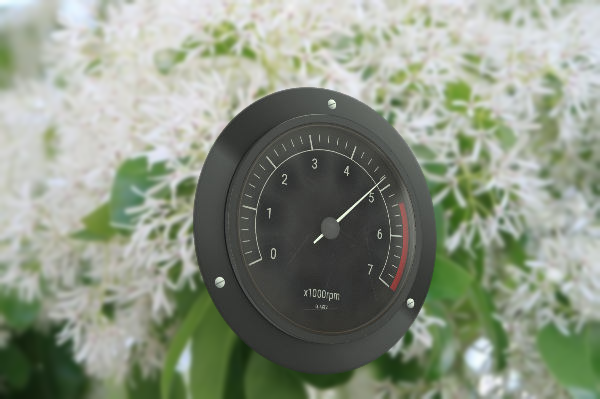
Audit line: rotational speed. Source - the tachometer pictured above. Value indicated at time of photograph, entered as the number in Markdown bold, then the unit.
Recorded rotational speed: **4800** rpm
